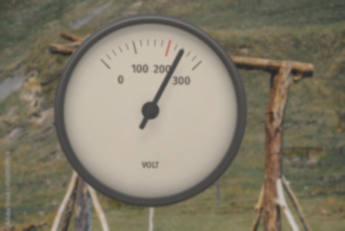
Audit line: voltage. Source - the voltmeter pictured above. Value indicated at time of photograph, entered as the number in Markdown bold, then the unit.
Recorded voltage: **240** V
